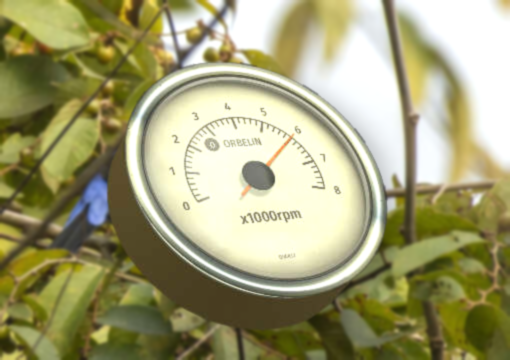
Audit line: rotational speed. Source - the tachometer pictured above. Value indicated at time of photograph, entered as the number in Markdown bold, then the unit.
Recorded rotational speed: **6000** rpm
